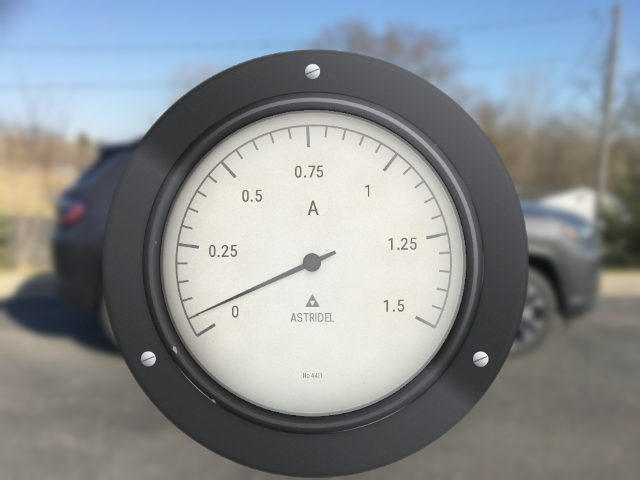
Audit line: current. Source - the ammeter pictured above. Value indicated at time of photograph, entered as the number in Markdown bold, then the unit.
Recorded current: **0.05** A
